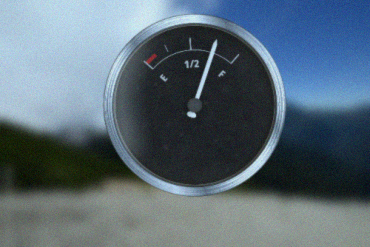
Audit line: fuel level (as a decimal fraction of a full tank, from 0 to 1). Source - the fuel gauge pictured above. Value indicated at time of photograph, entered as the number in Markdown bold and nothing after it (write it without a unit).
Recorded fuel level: **0.75**
